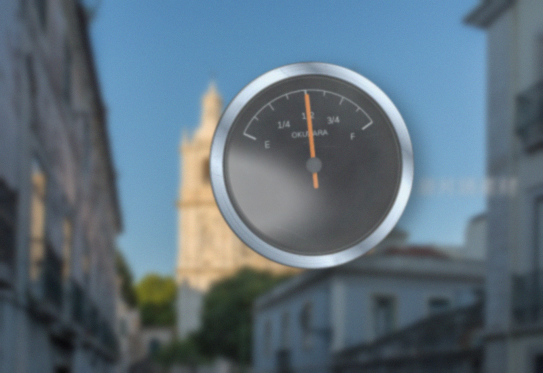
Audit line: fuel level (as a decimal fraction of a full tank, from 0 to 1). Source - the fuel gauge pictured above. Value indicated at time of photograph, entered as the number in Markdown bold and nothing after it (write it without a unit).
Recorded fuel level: **0.5**
